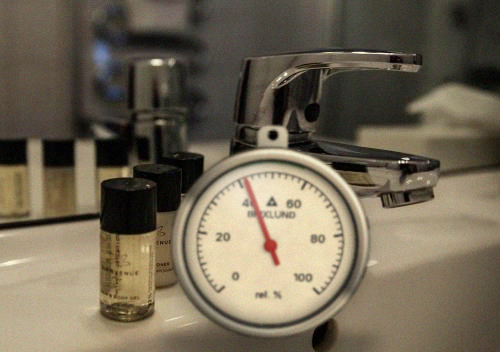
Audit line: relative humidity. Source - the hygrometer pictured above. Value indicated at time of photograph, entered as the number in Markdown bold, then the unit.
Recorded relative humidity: **42** %
